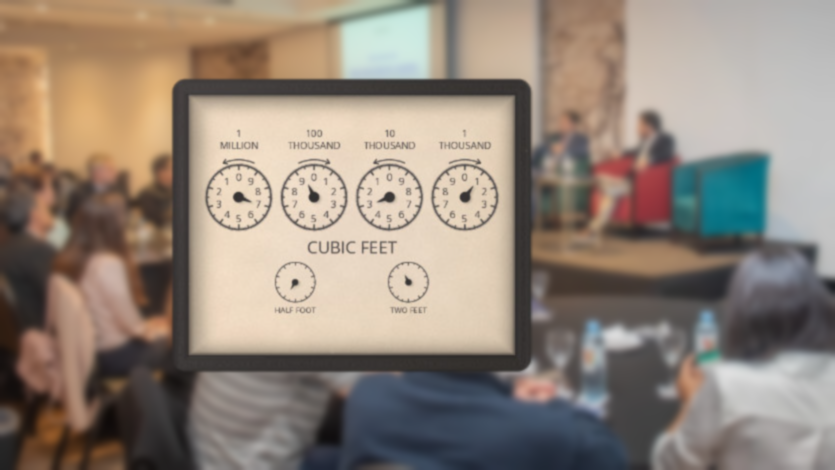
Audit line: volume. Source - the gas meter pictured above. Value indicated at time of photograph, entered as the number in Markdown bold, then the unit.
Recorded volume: **693100** ft³
